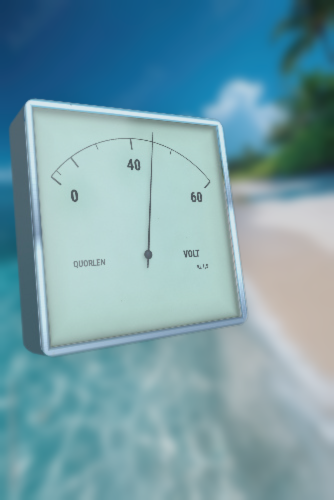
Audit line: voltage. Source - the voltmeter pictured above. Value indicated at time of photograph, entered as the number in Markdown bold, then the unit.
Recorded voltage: **45** V
